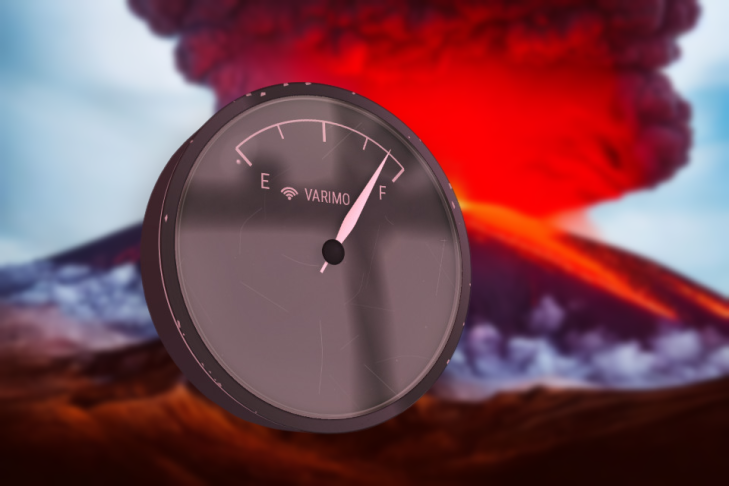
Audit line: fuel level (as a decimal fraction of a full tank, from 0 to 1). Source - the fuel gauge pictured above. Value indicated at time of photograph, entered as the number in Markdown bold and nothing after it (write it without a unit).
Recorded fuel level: **0.875**
